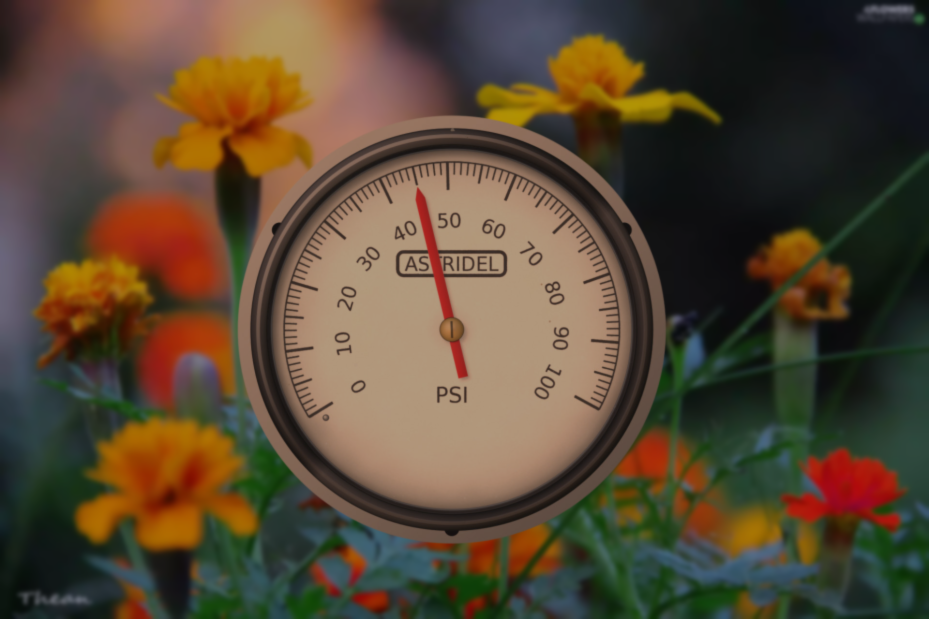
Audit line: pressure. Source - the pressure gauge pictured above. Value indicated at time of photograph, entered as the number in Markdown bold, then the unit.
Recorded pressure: **45** psi
